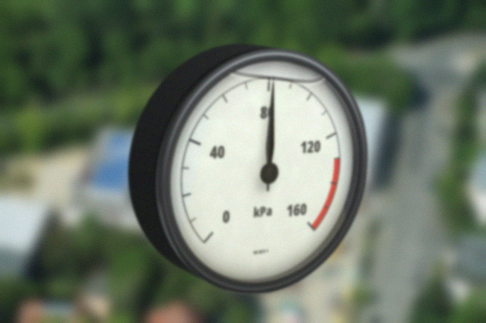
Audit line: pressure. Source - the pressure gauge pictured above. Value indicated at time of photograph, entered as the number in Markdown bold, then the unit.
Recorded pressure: **80** kPa
